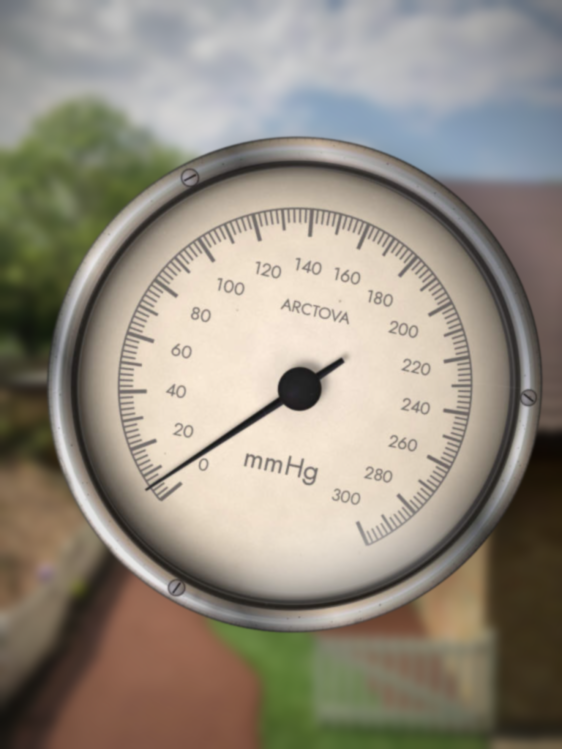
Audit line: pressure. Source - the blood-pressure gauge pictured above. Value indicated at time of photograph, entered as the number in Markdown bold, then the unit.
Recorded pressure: **6** mmHg
